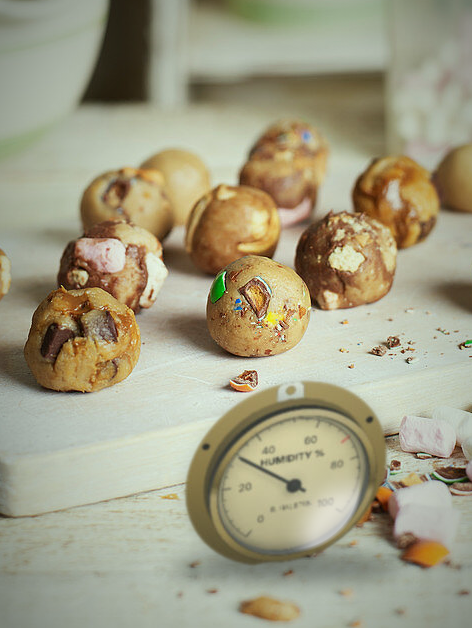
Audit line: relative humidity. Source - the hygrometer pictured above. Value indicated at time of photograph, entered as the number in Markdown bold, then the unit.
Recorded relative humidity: **32** %
